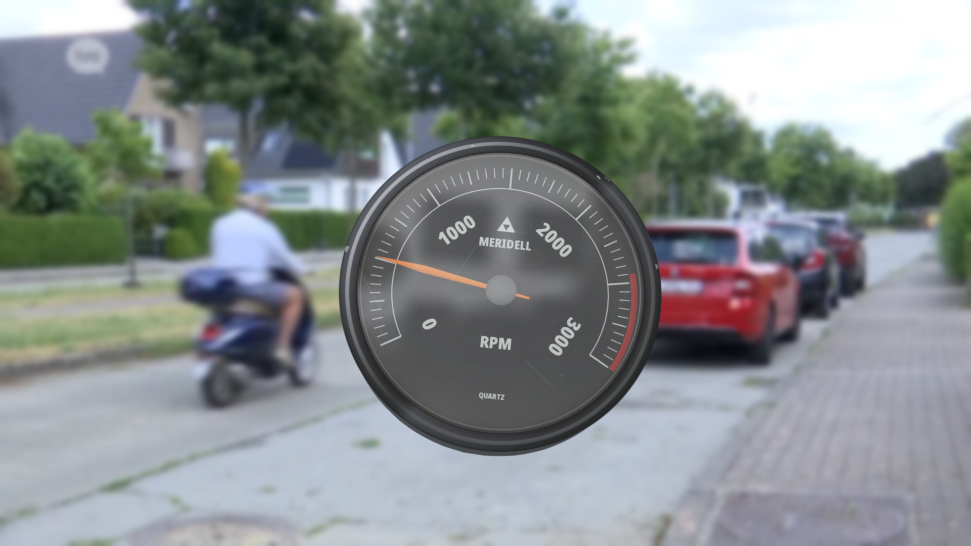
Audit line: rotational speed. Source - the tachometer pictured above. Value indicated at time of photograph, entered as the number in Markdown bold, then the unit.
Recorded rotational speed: **500** rpm
